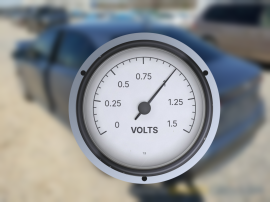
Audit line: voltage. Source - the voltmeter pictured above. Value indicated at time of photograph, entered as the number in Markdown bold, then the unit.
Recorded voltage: **1** V
